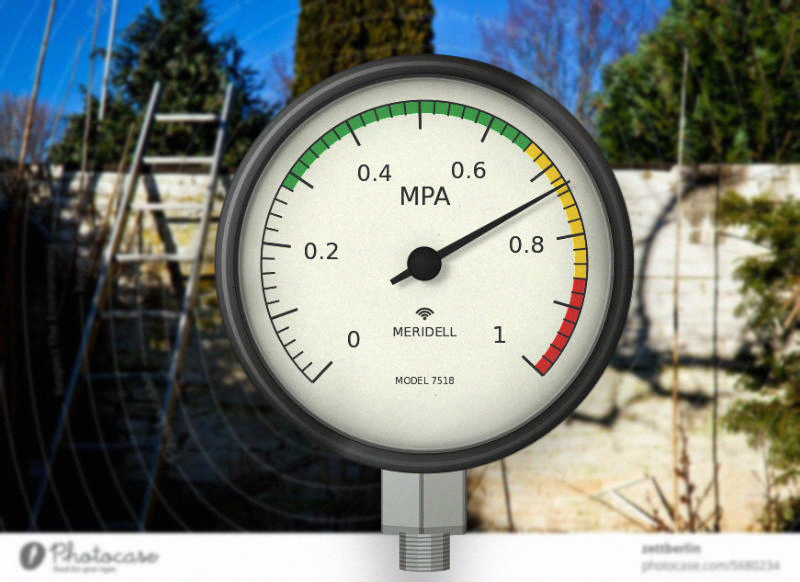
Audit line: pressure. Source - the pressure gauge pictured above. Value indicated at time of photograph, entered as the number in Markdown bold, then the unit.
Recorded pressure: **0.73** MPa
